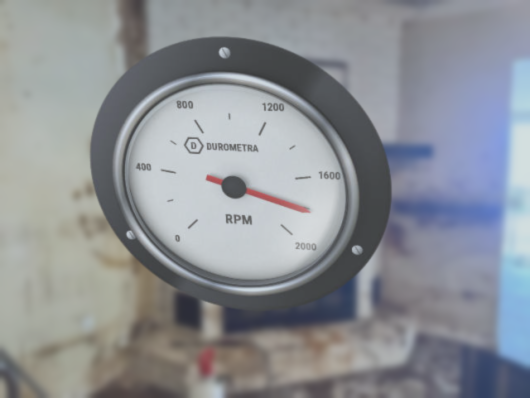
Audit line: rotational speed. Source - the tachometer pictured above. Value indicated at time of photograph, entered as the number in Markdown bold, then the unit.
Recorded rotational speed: **1800** rpm
